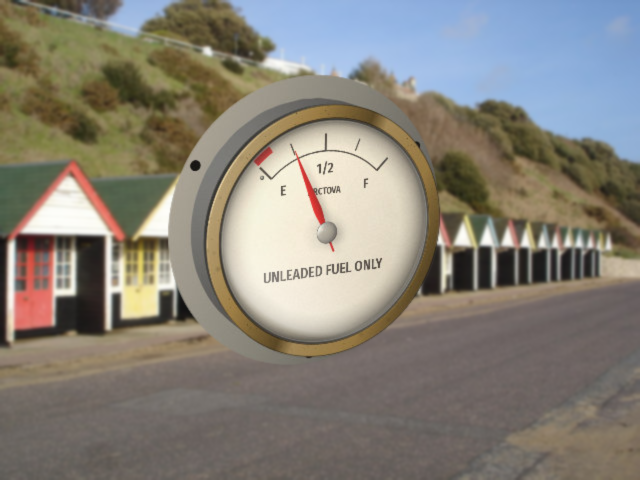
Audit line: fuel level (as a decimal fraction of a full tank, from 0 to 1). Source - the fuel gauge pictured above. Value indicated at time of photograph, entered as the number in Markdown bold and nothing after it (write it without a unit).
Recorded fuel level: **0.25**
